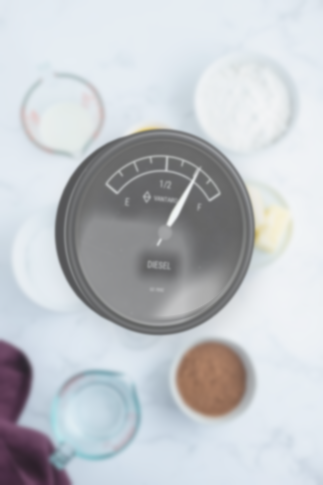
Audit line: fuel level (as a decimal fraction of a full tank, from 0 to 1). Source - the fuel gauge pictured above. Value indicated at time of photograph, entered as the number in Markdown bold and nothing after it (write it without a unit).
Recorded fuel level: **0.75**
